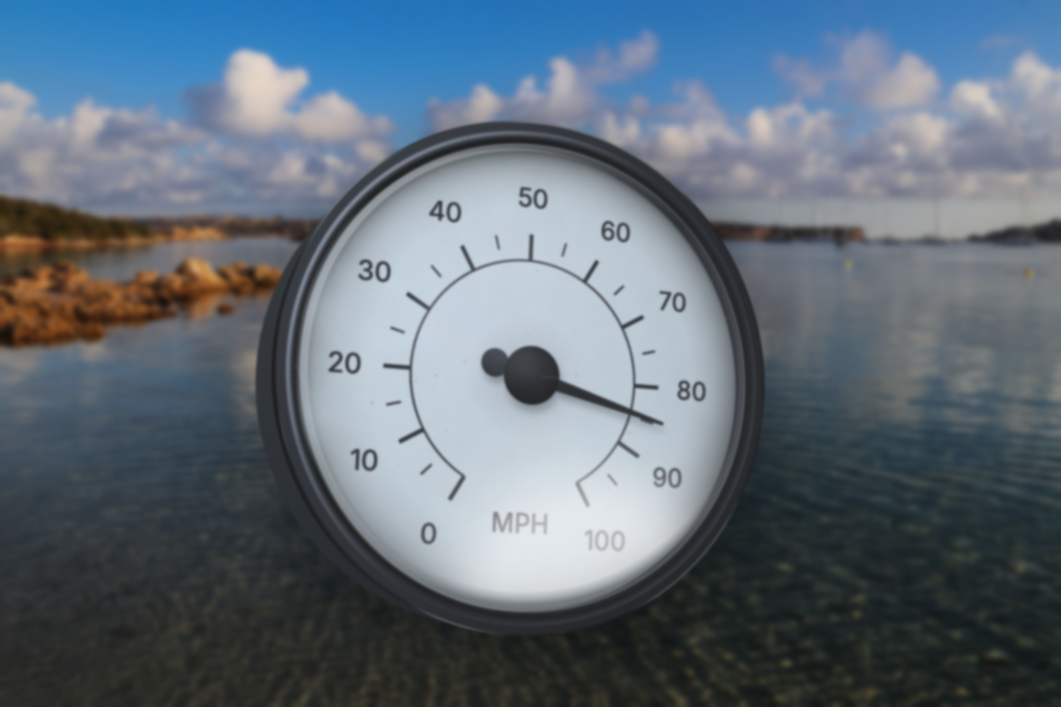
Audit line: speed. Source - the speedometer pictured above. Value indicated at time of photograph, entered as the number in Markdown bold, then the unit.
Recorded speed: **85** mph
